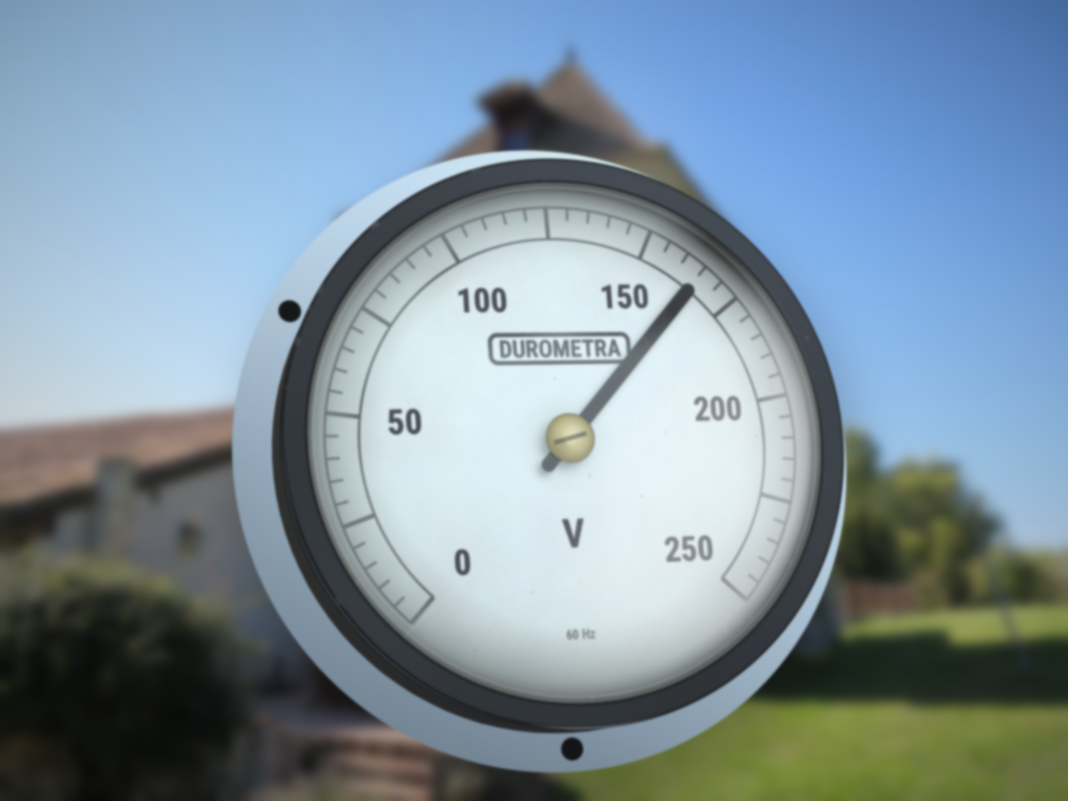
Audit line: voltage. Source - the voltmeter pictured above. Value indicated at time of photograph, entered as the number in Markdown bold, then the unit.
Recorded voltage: **165** V
